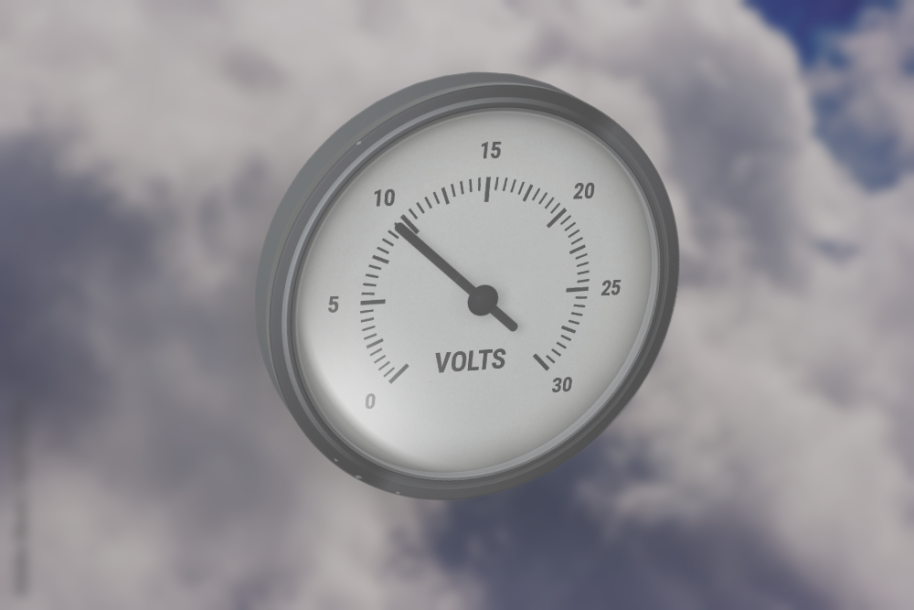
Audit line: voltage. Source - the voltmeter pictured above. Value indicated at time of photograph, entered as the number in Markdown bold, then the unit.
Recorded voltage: **9.5** V
